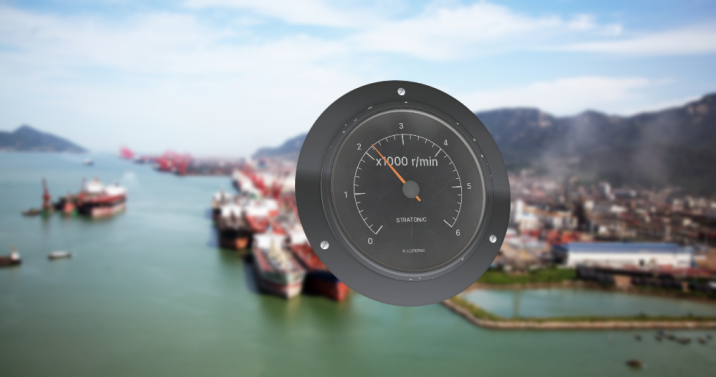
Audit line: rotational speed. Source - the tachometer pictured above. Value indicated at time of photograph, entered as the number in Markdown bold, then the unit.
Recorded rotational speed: **2200** rpm
